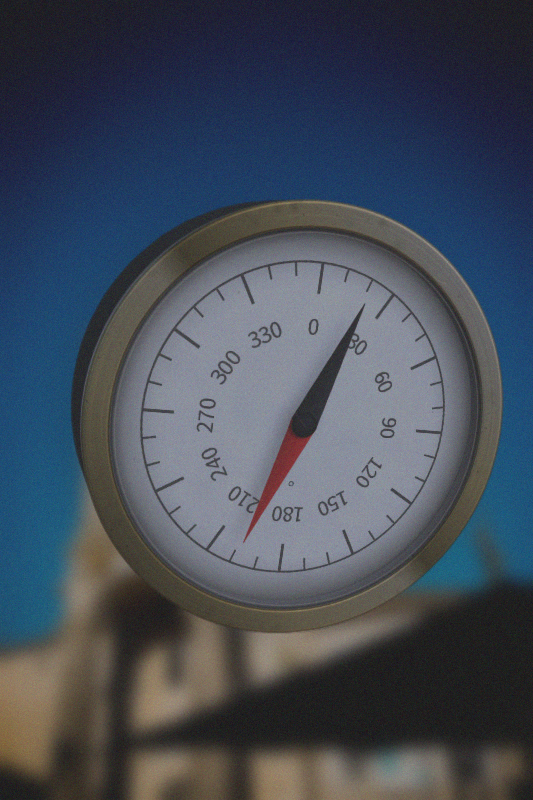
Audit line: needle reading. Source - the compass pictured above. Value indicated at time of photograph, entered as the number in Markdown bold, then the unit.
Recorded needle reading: **200** °
